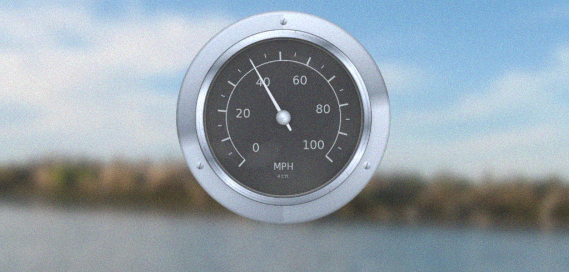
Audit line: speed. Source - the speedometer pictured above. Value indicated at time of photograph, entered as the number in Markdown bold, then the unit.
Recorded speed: **40** mph
